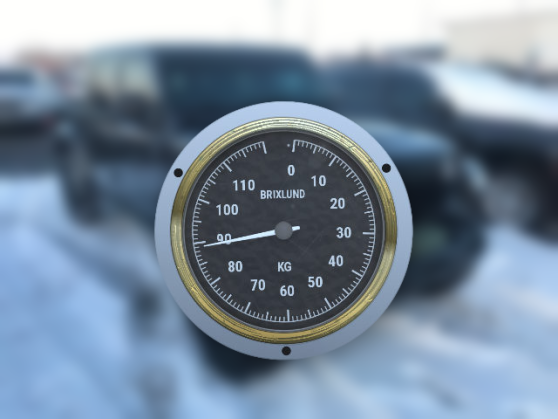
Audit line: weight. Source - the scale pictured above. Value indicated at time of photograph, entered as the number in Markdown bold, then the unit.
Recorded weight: **89** kg
